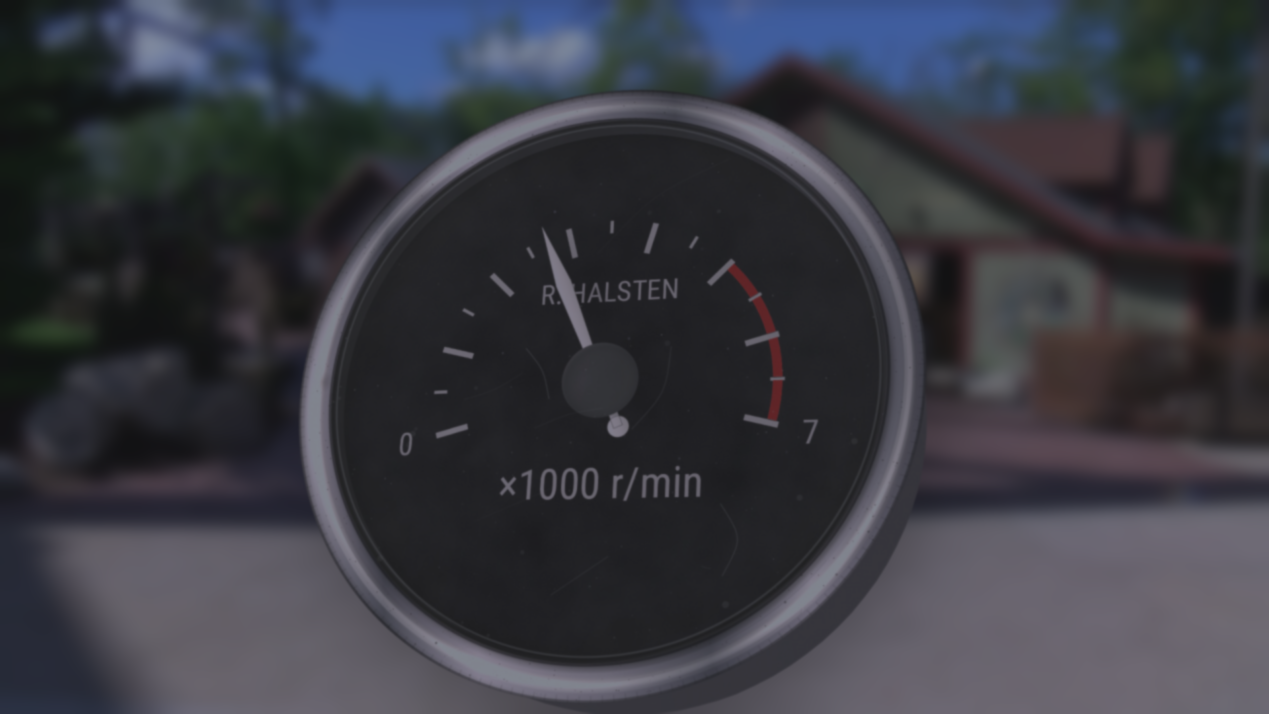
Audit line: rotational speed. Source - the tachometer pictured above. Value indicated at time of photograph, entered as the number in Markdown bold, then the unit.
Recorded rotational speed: **2750** rpm
